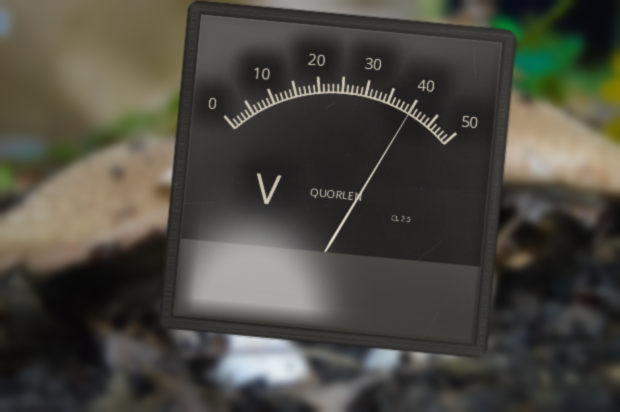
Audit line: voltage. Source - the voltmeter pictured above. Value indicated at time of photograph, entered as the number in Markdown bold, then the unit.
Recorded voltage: **40** V
